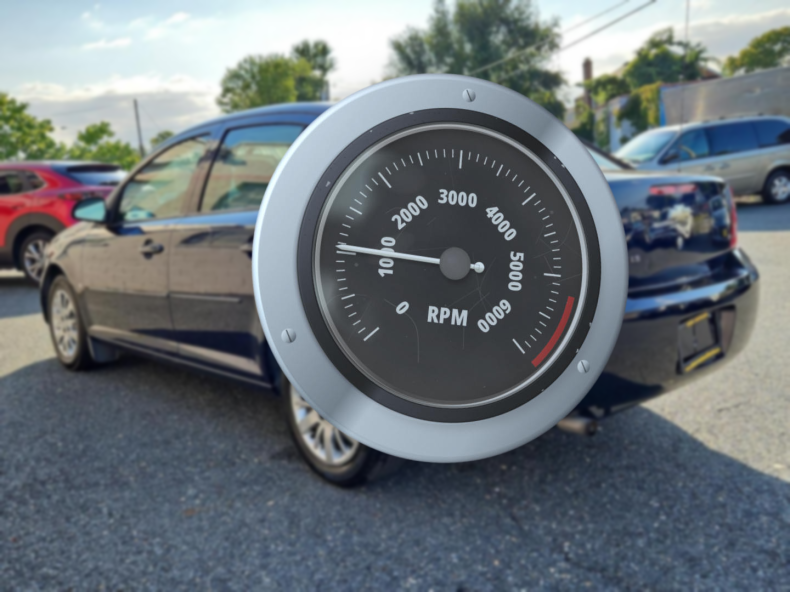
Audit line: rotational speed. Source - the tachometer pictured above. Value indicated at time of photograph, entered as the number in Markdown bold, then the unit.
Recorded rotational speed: **1050** rpm
